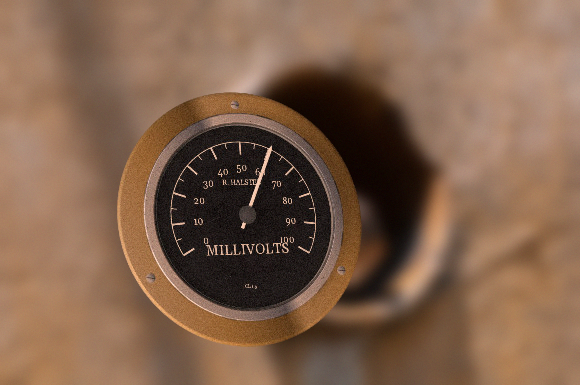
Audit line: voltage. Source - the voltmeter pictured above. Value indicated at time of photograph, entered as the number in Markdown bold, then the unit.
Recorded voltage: **60** mV
